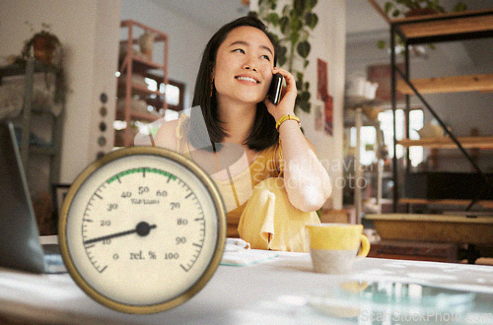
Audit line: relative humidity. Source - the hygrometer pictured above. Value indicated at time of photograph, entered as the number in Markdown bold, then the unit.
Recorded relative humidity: **12** %
